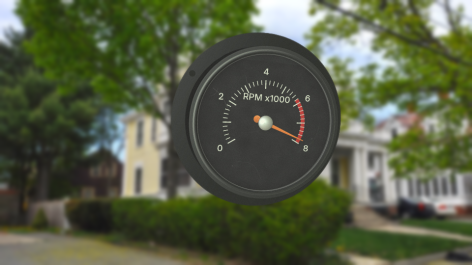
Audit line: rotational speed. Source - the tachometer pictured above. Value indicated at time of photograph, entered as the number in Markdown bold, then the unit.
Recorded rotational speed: **7800** rpm
